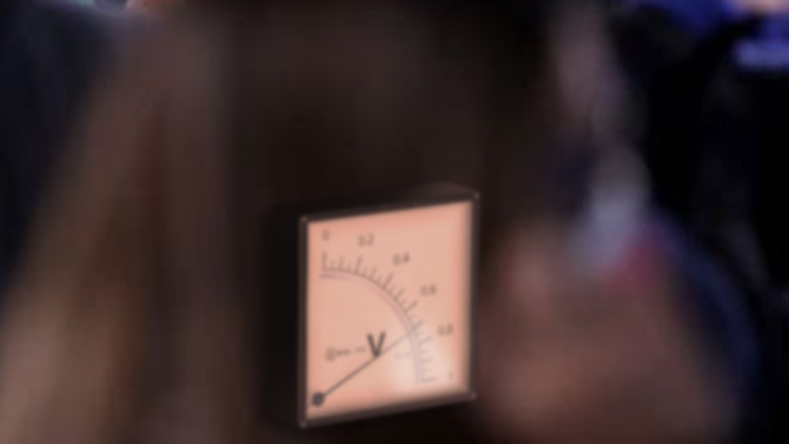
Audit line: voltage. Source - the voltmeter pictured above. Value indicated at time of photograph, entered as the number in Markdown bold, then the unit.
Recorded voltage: **0.7** V
